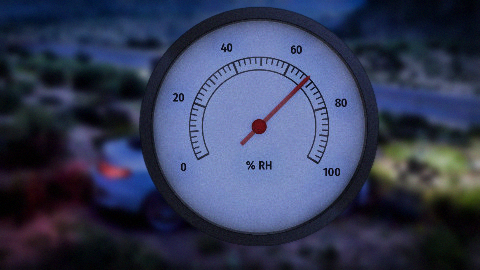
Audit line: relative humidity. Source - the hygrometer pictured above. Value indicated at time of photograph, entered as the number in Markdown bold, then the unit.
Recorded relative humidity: **68** %
